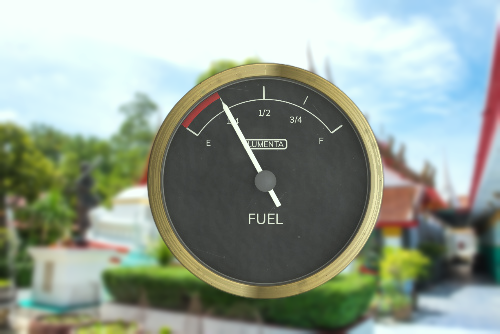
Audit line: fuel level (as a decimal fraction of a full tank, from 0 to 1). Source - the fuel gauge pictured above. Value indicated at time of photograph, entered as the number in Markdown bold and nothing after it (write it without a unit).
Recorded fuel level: **0.25**
